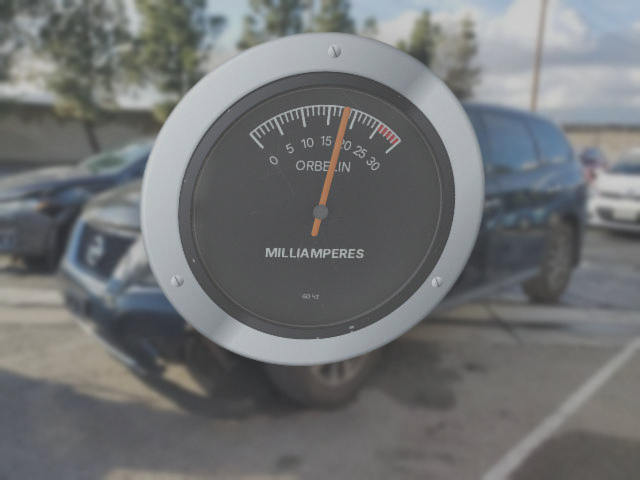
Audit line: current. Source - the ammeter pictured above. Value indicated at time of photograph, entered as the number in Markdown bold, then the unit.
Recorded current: **18** mA
